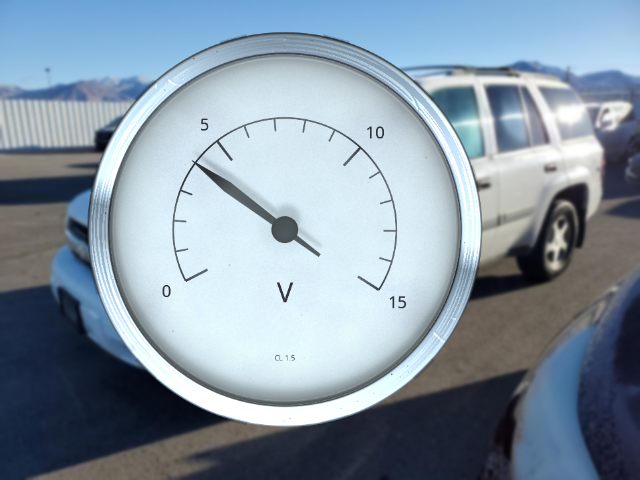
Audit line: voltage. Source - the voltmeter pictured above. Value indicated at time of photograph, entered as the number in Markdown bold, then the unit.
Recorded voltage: **4** V
